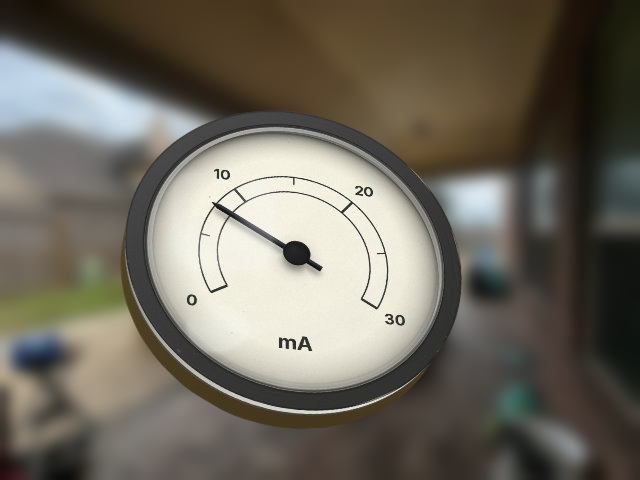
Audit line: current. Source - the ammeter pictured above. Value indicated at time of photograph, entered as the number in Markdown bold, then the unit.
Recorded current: **7.5** mA
